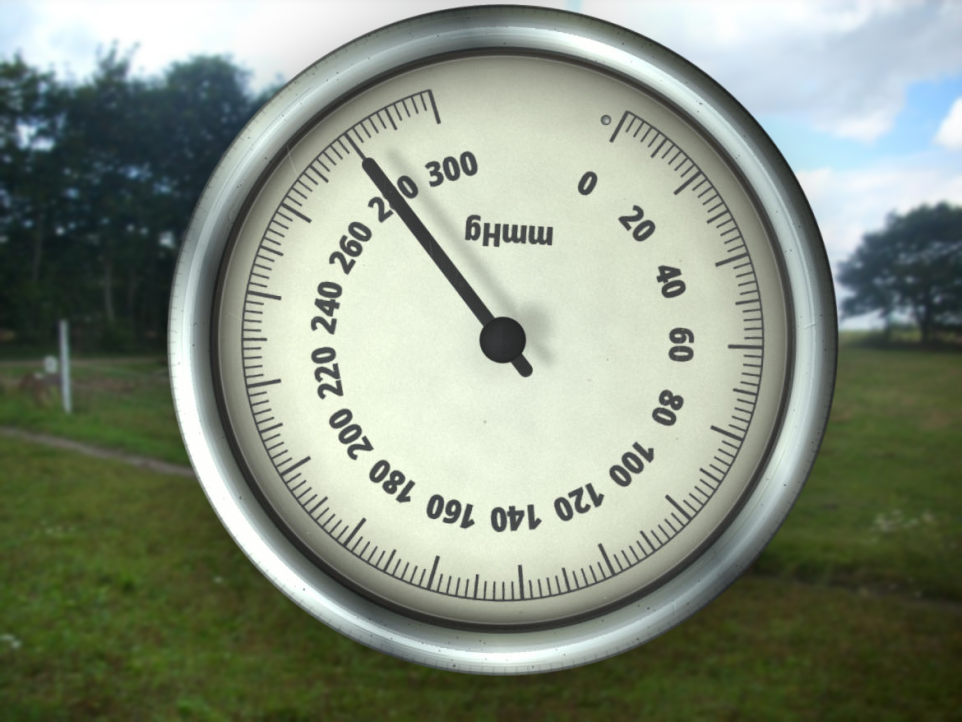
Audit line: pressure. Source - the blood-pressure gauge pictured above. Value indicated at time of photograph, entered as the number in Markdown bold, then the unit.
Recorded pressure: **280** mmHg
